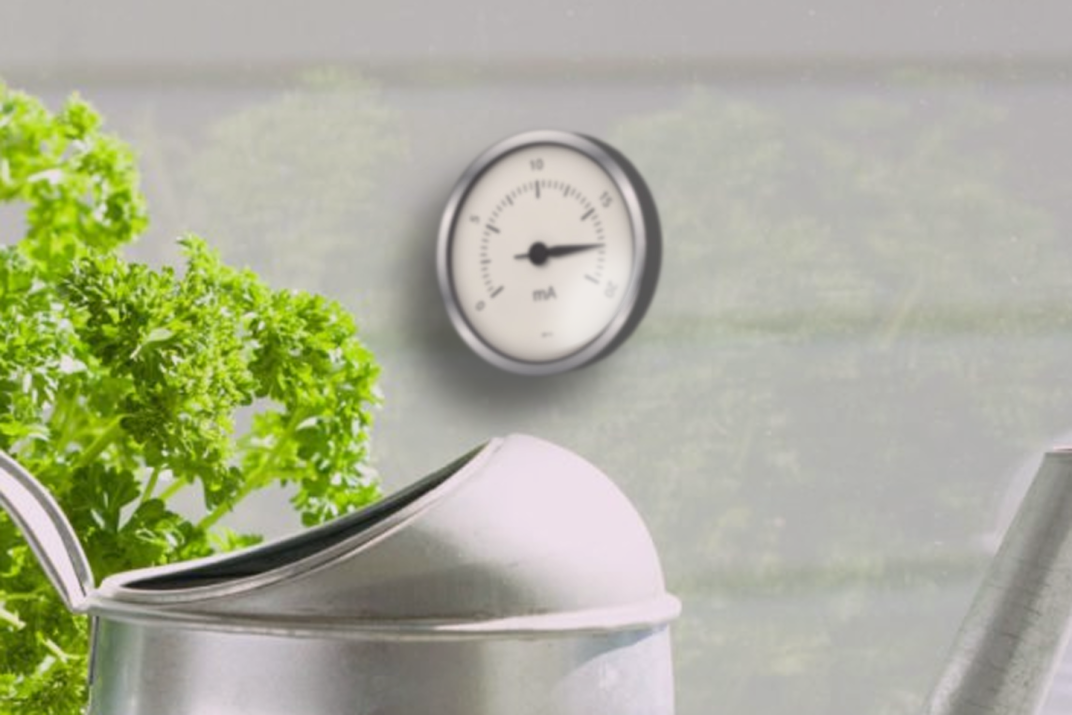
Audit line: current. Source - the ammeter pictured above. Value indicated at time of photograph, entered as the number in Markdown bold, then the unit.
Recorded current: **17.5** mA
